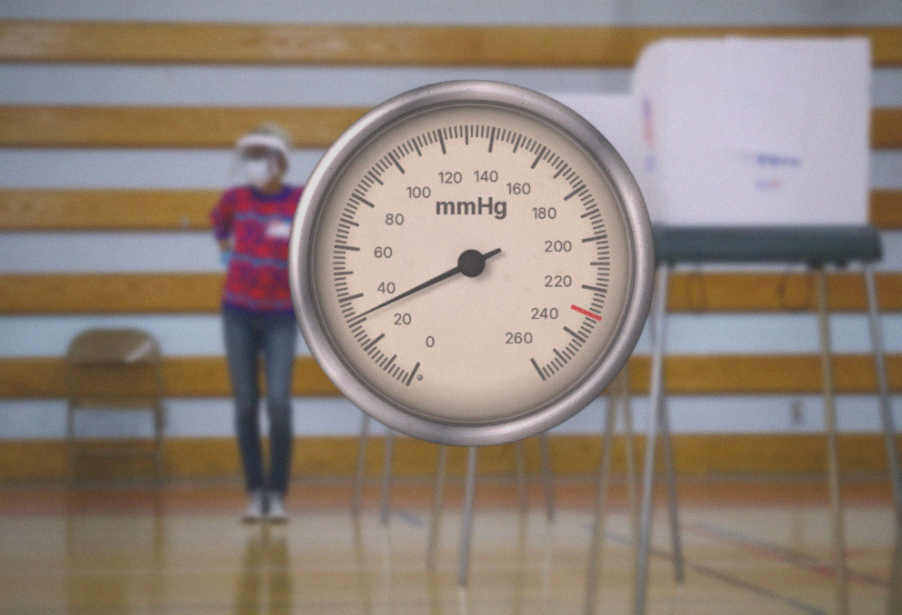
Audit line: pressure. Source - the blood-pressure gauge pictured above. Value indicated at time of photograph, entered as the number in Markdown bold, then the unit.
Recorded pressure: **32** mmHg
